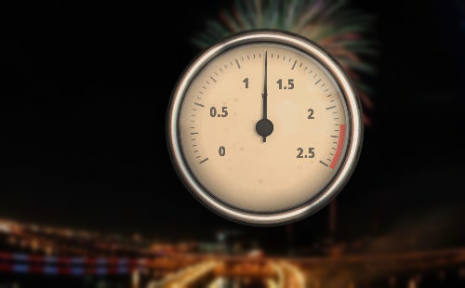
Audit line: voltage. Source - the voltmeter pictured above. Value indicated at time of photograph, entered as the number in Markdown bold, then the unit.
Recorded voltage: **1.25** V
